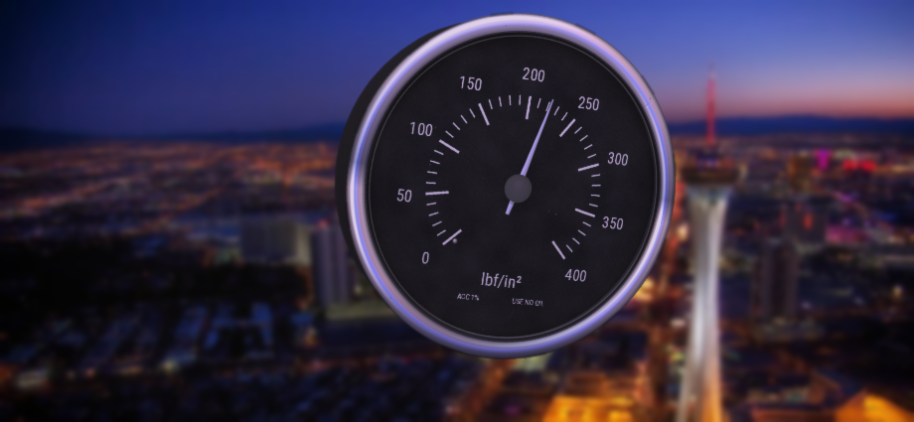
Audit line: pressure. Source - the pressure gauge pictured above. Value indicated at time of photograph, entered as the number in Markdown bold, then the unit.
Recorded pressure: **220** psi
